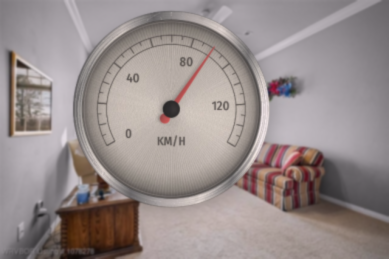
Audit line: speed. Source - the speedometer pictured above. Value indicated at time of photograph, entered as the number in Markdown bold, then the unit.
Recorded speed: **90** km/h
